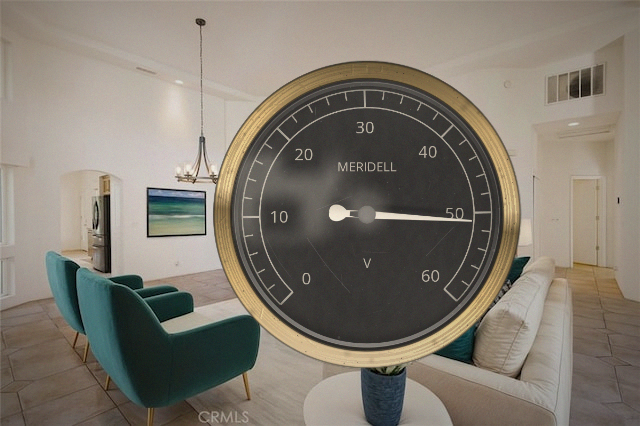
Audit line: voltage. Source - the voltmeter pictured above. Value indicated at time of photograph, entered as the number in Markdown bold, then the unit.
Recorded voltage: **51** V
